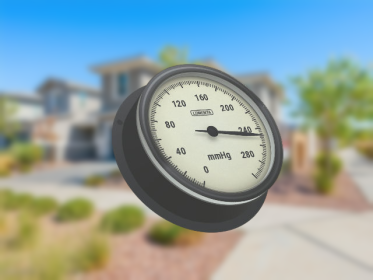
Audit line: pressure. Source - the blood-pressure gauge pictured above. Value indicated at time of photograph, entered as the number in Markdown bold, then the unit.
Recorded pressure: **250** mmHg
